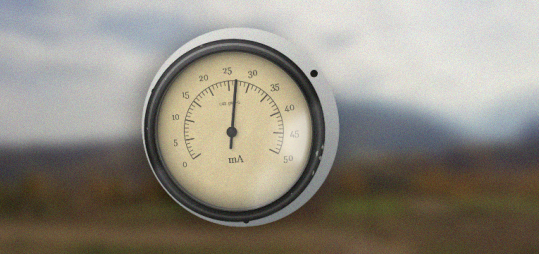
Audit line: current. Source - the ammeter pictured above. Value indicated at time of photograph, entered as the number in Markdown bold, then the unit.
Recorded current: **27** mA
